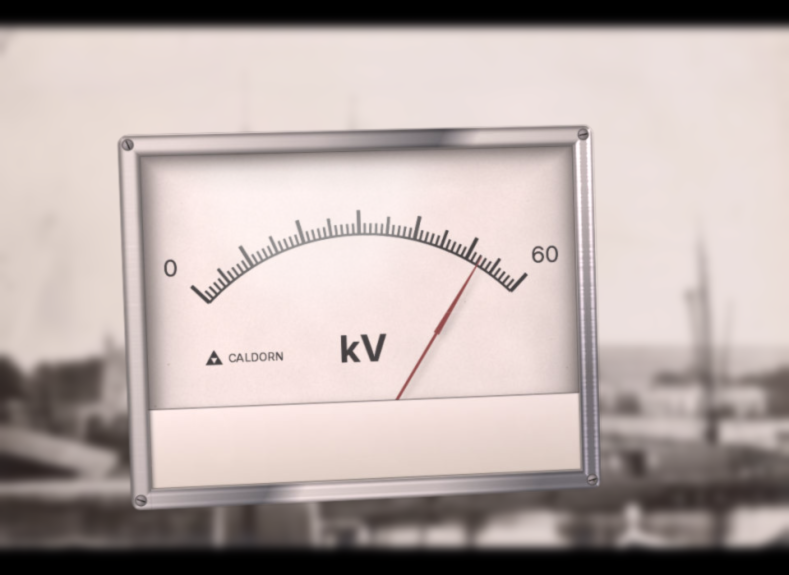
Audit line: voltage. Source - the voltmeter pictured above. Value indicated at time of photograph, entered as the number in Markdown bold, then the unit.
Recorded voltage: **52** kV
